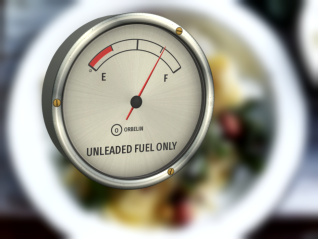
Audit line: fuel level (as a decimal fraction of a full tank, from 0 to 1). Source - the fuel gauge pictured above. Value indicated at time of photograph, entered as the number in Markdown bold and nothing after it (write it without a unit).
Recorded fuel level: **0.75**
